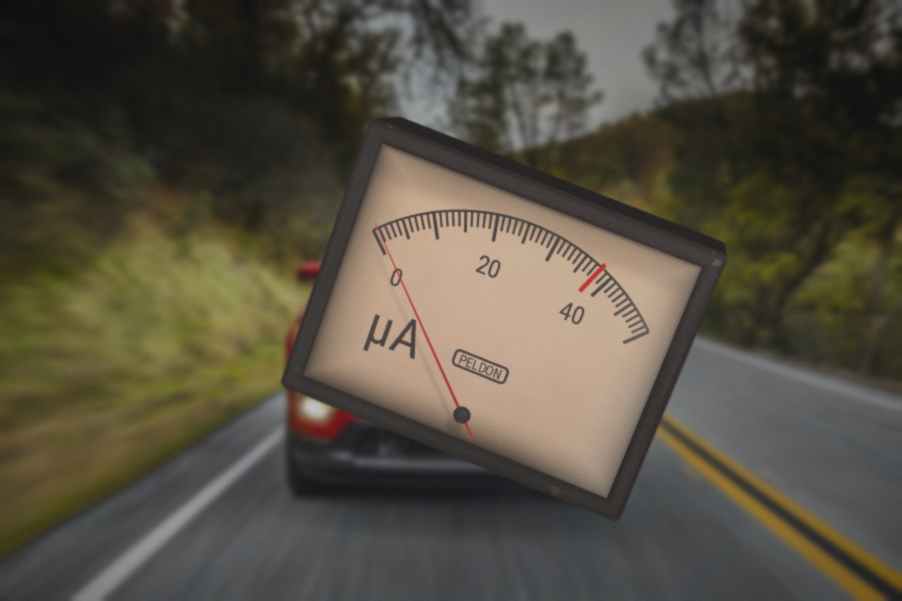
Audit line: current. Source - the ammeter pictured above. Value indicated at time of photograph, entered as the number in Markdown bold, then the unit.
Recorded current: **1** µA
